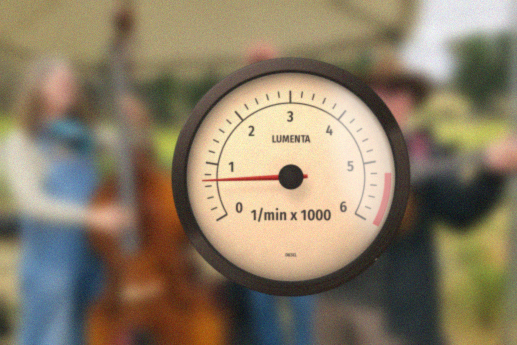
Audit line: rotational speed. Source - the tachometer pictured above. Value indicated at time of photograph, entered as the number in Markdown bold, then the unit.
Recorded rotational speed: **700** rpm
